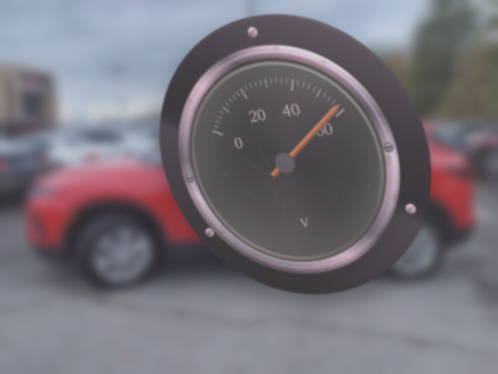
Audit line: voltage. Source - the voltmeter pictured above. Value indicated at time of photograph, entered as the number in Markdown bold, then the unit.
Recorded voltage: **58** V
